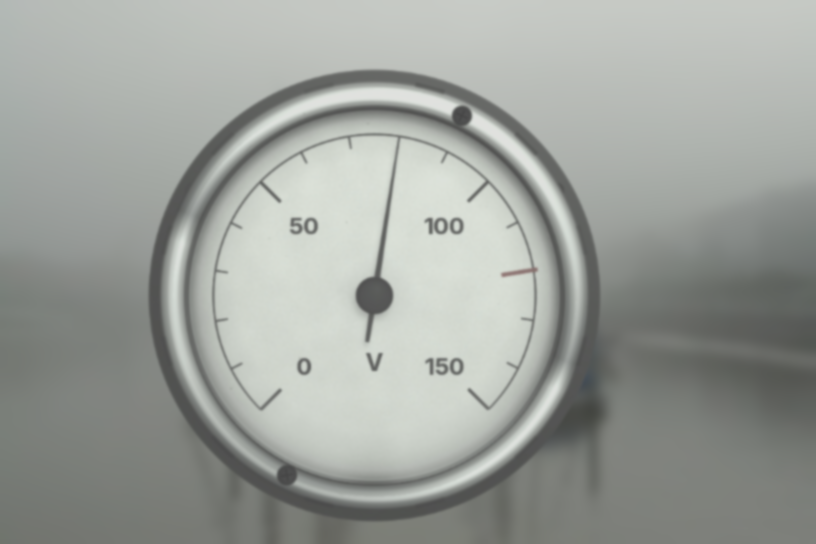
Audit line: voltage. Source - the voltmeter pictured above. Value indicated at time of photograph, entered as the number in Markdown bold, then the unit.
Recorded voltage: **80** V
